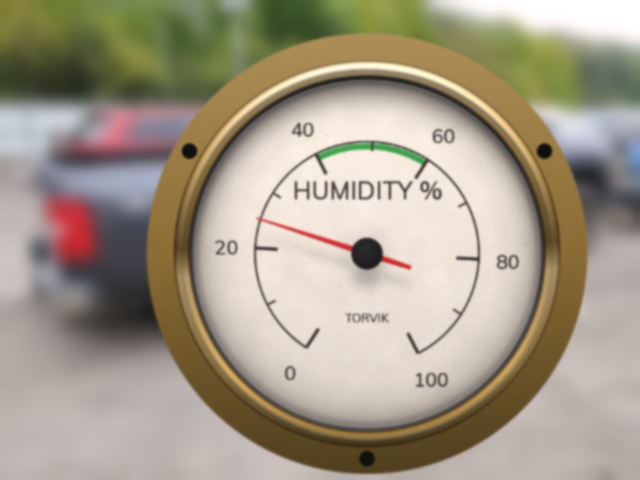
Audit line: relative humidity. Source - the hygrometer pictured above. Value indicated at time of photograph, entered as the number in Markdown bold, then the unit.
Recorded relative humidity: **25** %
